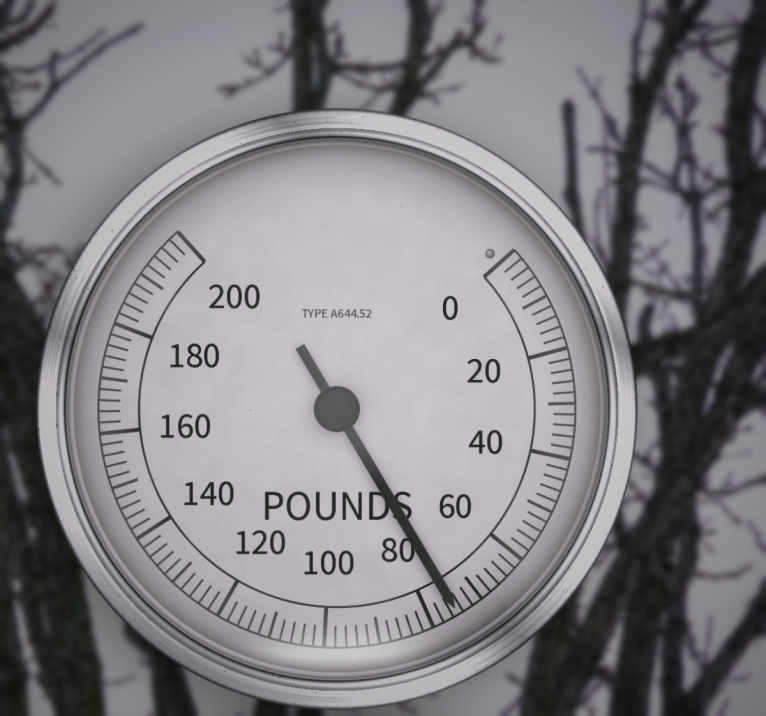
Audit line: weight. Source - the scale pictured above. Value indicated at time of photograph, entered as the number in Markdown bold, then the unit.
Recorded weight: **75** lb
